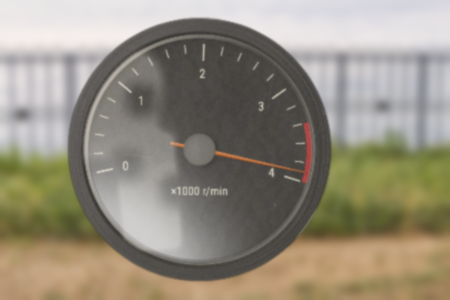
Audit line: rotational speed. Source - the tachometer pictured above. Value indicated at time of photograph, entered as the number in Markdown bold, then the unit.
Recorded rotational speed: **3900** rpm
